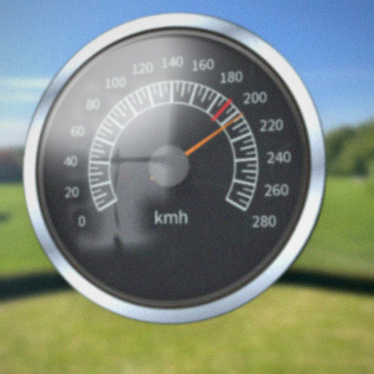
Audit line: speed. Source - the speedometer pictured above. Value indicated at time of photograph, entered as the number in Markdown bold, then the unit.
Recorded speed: **205** km/h
